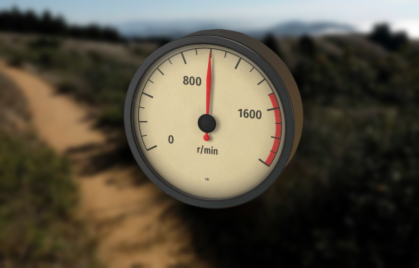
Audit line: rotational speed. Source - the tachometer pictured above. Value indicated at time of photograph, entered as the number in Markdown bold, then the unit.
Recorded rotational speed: **1000** rpm
